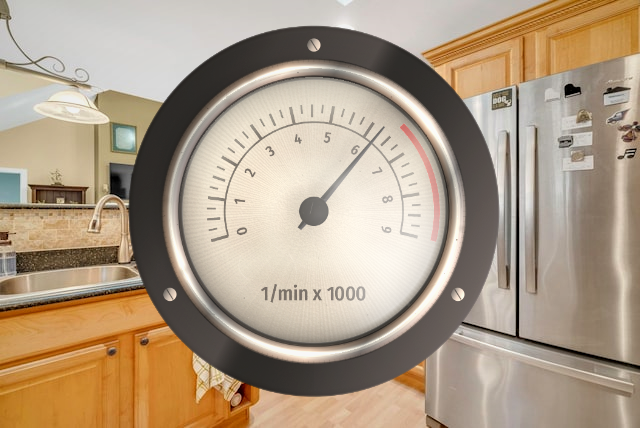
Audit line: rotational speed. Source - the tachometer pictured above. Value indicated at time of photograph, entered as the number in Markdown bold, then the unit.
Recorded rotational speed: **6250** rpm
